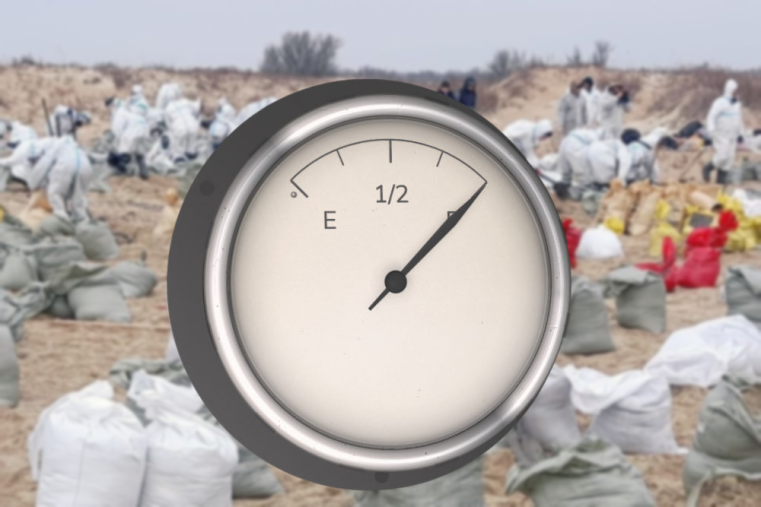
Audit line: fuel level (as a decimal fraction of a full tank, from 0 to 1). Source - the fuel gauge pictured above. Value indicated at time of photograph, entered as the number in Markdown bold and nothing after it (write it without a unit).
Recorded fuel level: **1**
